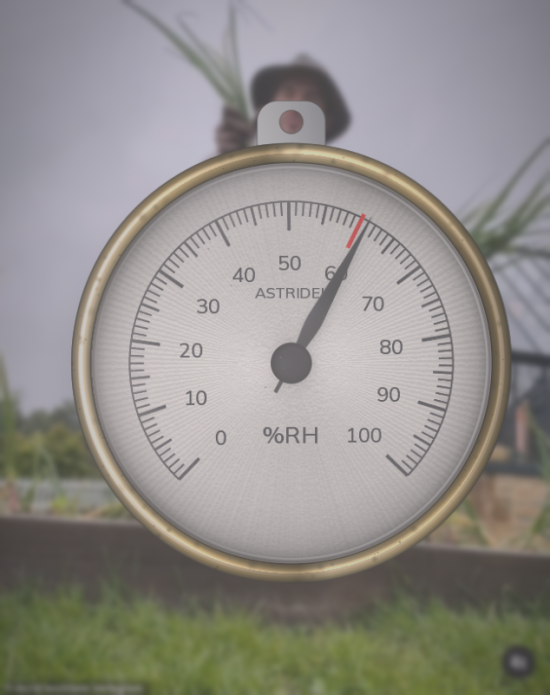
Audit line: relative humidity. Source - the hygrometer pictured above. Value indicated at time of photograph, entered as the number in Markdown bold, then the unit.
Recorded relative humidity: **61** %
